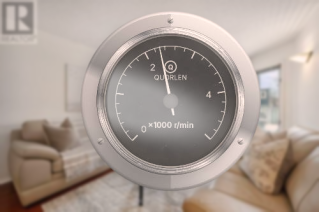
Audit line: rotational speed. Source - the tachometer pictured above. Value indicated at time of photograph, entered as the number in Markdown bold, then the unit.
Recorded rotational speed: **2300** rpm
